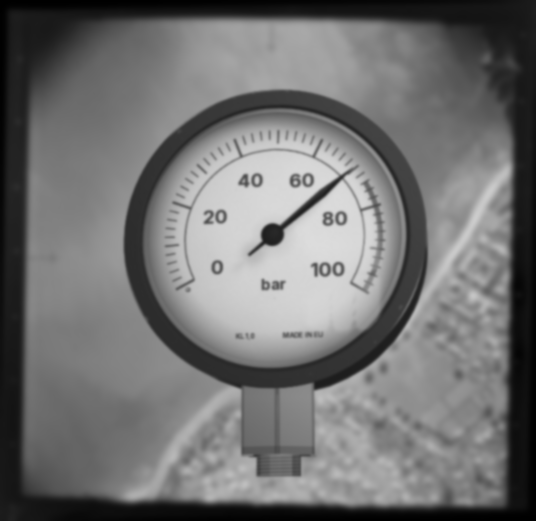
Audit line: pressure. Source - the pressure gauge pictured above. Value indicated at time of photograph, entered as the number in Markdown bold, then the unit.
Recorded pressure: **70** bar
